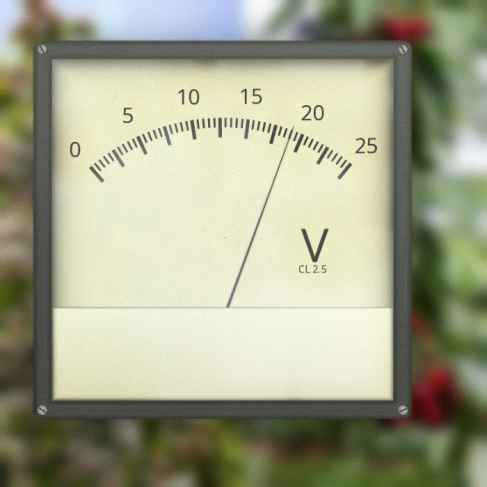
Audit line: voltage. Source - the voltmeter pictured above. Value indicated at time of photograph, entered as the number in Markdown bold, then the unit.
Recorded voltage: **19** V
